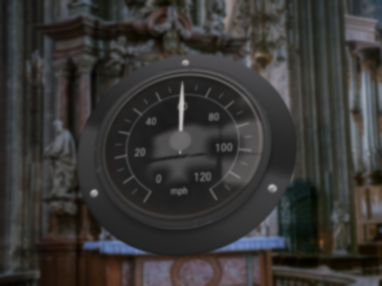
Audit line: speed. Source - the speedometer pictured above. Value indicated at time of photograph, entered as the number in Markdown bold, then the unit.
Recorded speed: **60** mph
